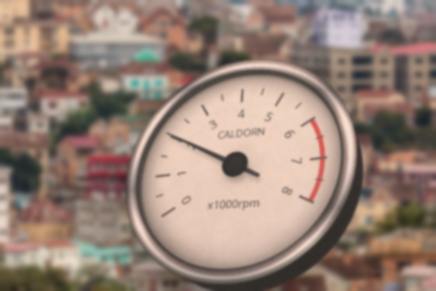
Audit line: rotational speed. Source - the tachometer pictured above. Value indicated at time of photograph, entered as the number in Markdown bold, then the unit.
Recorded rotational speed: **2000** rpm
